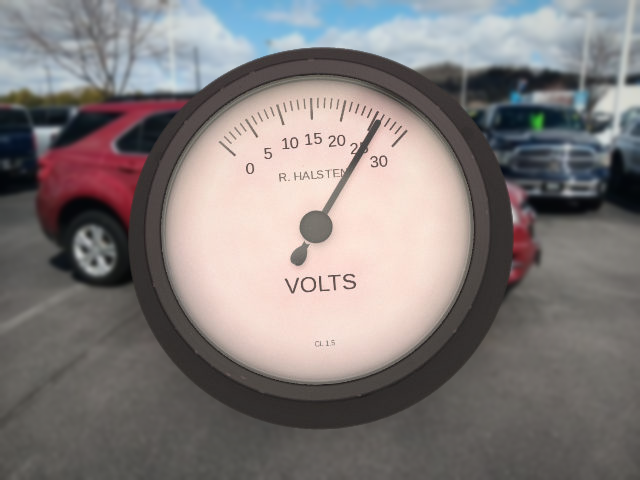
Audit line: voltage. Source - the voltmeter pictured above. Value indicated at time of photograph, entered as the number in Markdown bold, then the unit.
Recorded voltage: **26** V
